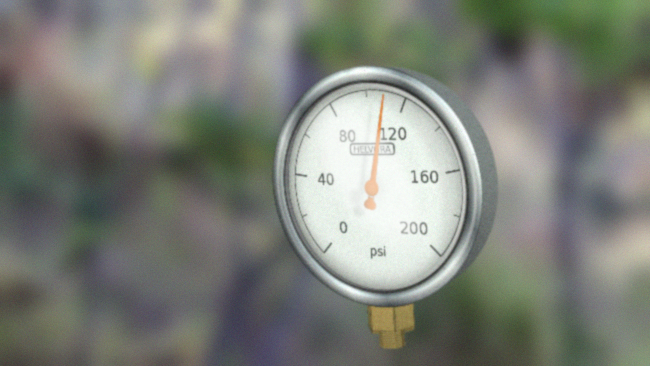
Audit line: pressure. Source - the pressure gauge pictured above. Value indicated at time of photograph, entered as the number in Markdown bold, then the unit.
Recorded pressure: **110** psi
